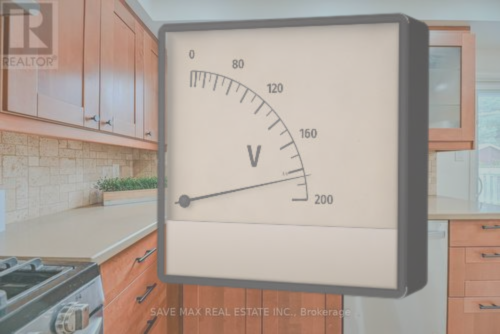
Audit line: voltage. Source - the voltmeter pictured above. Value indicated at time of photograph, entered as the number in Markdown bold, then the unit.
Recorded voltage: **185** V
